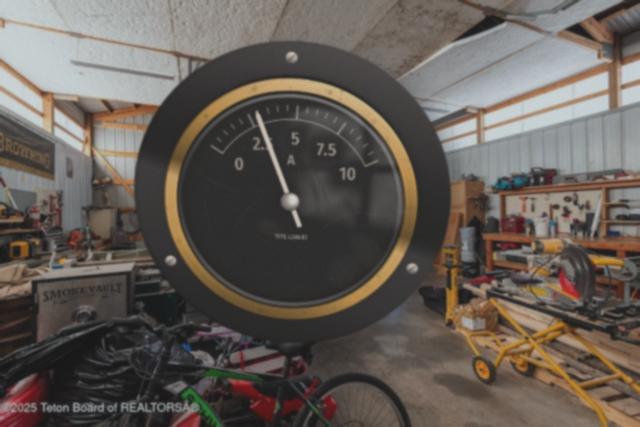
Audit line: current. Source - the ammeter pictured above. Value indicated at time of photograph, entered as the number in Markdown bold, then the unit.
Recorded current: **3** A
